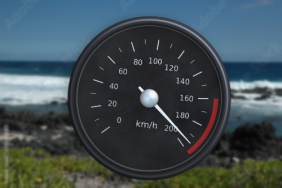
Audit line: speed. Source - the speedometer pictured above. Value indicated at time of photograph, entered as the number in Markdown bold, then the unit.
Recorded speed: **195** km/h
